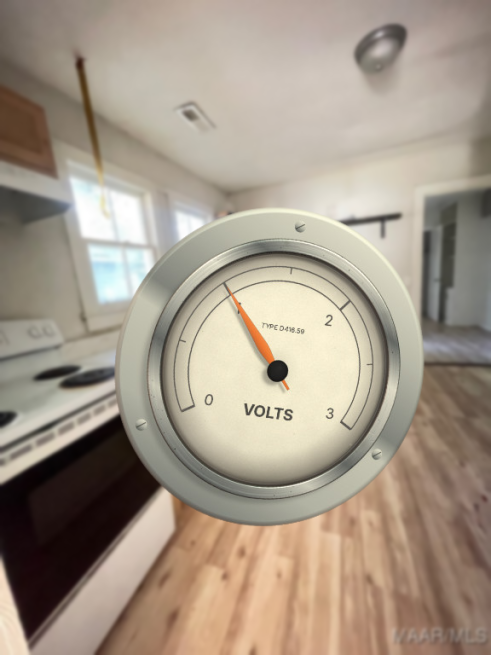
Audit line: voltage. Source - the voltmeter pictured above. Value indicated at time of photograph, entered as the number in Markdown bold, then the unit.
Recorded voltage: **1** V
